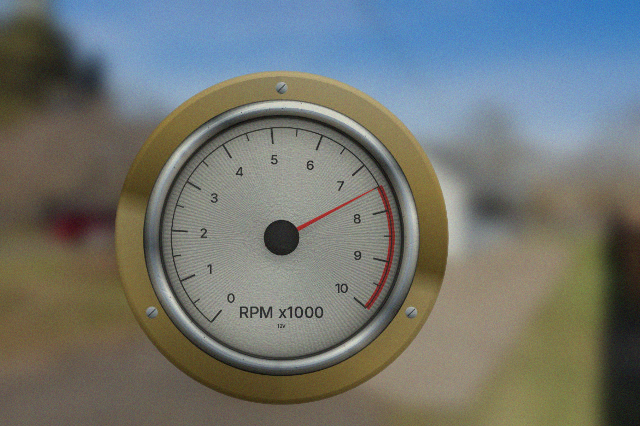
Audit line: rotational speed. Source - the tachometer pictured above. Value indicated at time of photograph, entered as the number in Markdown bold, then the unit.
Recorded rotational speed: **7500** rpm
